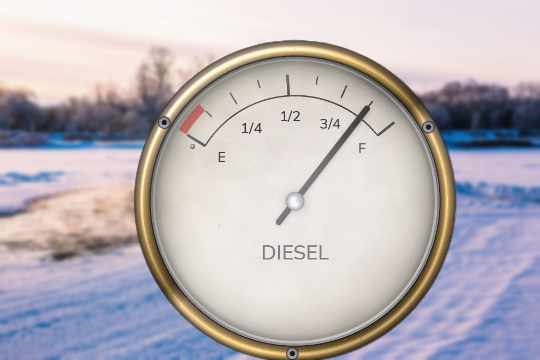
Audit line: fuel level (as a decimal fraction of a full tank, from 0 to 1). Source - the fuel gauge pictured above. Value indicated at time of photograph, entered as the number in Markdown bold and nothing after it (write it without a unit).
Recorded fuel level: **0.875**
